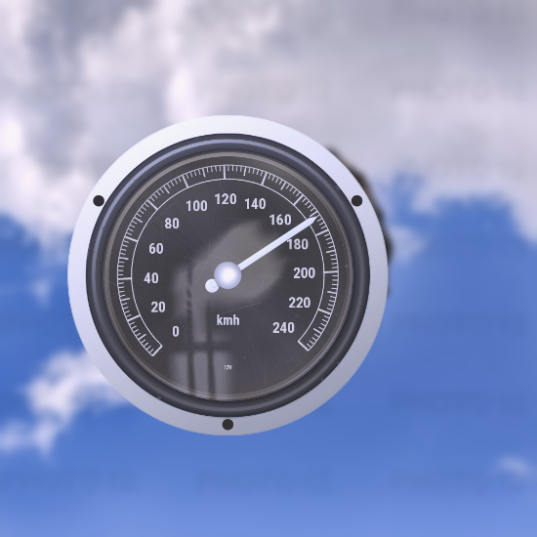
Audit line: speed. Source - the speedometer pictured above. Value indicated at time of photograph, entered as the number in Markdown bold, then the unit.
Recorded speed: **172** km/h
